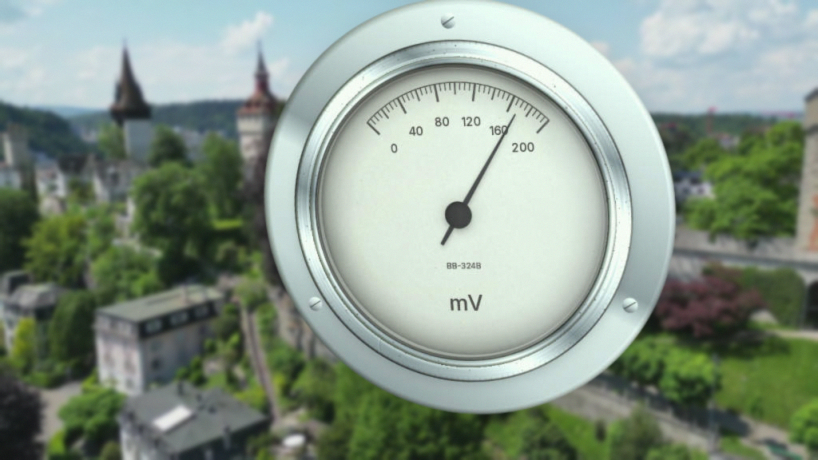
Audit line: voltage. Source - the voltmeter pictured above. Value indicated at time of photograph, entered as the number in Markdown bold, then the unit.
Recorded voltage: **170** mV
